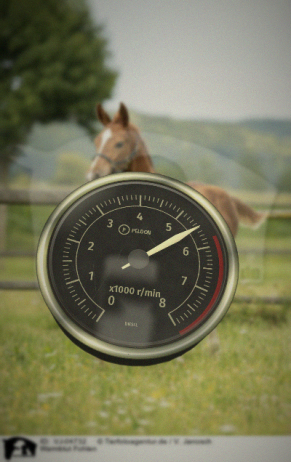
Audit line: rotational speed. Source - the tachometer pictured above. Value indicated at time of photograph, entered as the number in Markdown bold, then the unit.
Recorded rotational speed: **5500** rpm
